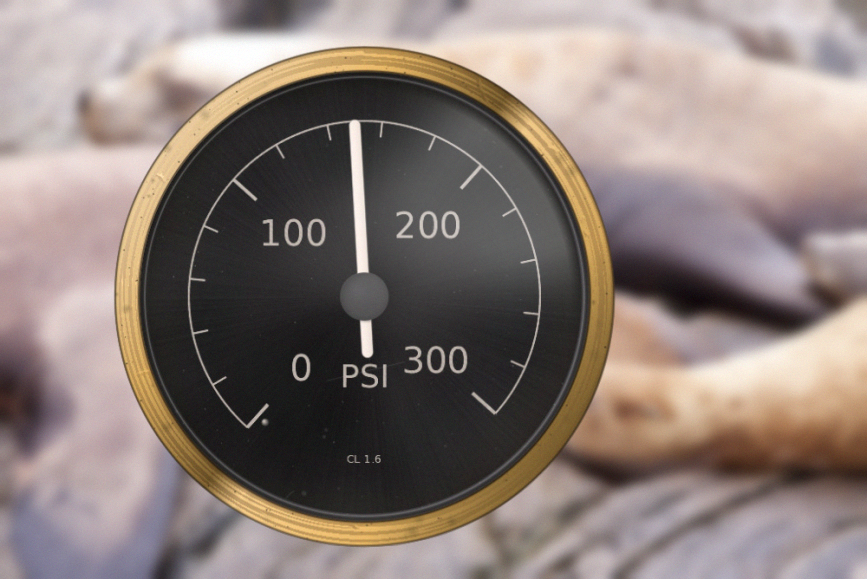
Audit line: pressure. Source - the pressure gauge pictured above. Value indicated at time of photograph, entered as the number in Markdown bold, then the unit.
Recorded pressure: **150** psi
